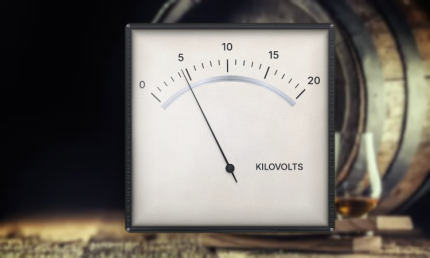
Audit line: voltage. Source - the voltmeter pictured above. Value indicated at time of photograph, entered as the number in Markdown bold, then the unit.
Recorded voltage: **4.5** kV
